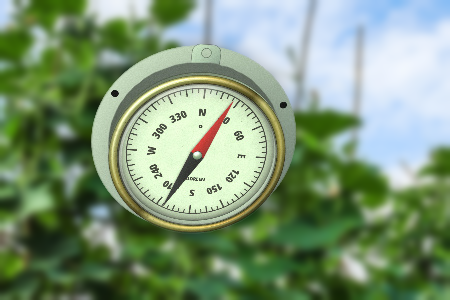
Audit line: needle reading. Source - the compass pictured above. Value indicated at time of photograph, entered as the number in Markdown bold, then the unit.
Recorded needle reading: **25** °
